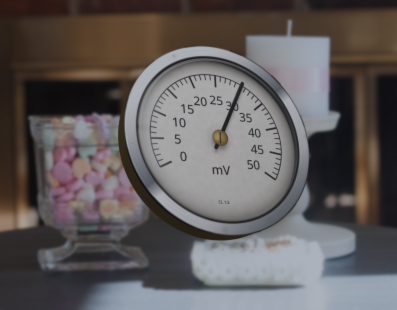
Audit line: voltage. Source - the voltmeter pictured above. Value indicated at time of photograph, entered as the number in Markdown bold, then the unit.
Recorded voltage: **30** mV
